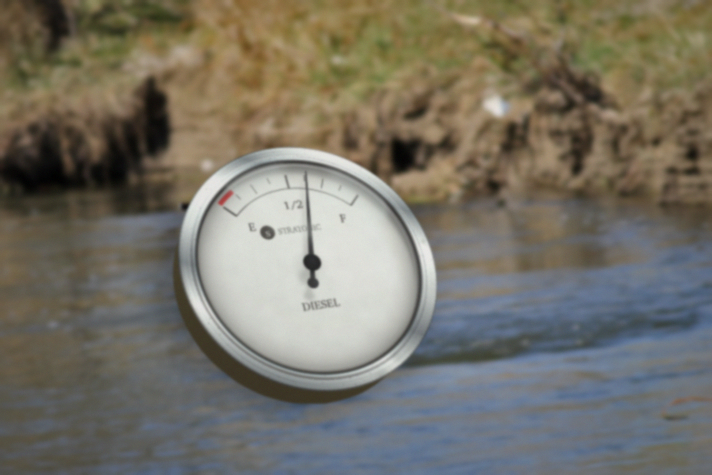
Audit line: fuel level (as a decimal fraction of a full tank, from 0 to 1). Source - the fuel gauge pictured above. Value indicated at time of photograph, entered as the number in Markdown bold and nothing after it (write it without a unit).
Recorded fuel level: **0.625**
